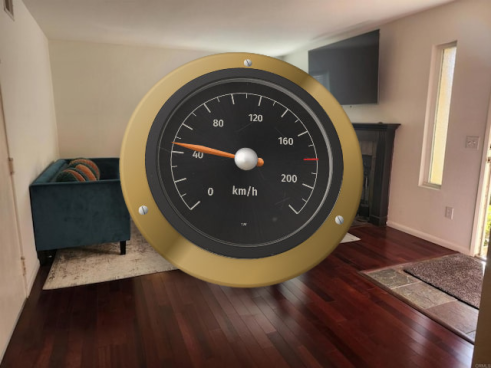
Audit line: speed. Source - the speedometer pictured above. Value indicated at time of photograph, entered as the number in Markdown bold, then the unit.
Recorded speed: **45** km/h
